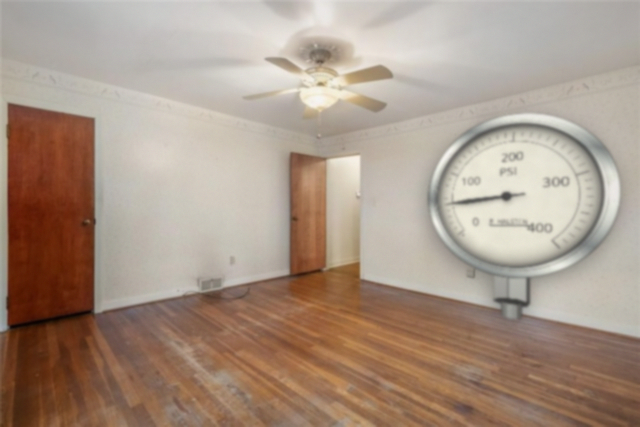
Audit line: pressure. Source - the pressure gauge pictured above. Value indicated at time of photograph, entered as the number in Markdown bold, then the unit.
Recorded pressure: **50** psi
